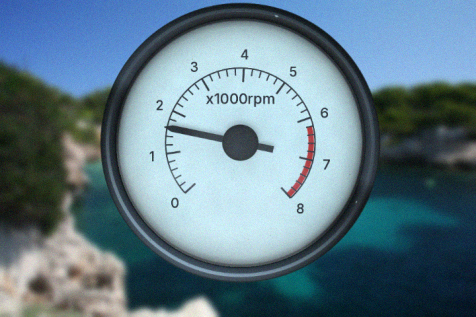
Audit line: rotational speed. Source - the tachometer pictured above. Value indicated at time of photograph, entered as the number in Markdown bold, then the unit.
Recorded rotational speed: **1600** rpm
